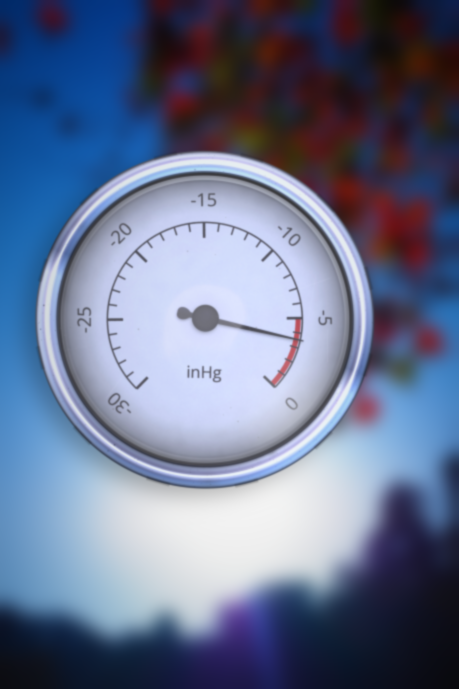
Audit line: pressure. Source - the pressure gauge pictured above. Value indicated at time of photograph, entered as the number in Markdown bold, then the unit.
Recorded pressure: **-3.5** inHg
